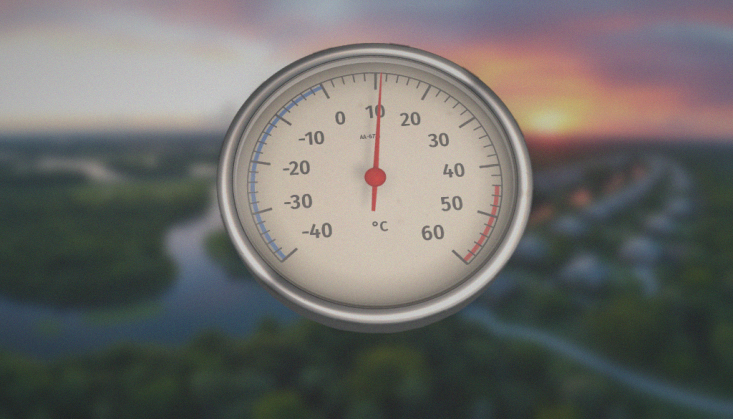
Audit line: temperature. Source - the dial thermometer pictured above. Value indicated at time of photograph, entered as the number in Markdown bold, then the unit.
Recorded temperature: **11** °C
